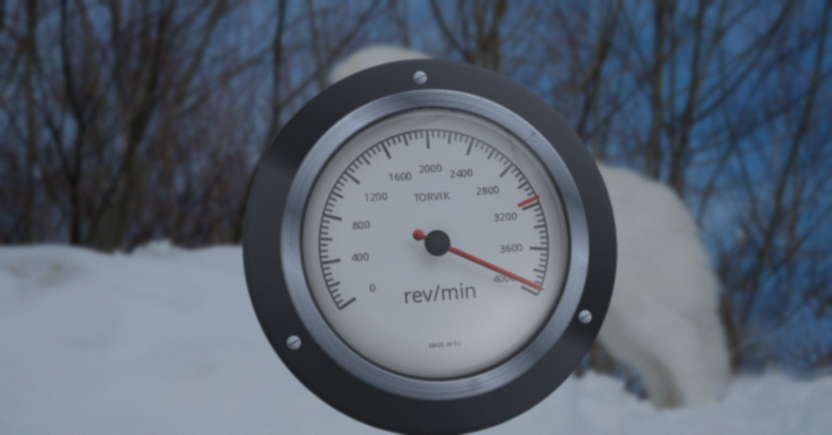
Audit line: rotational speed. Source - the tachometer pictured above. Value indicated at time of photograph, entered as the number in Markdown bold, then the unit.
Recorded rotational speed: **3950** rpm
